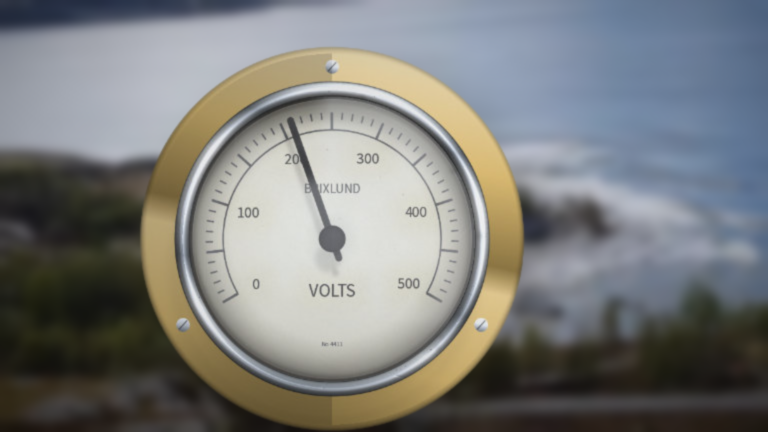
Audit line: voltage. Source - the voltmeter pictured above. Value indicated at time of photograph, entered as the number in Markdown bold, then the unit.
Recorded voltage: **210** V
